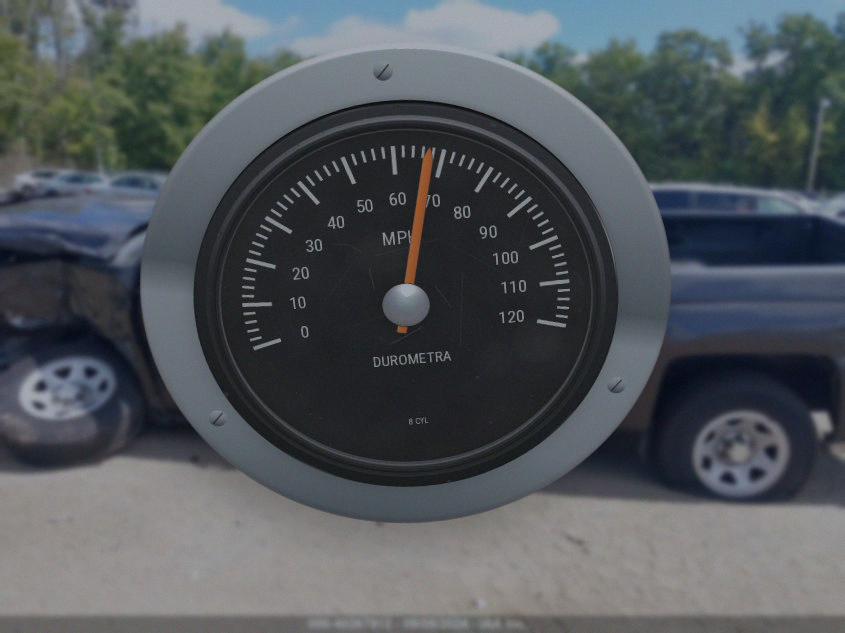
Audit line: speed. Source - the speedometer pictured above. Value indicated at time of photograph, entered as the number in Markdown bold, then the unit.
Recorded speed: **67** mph
